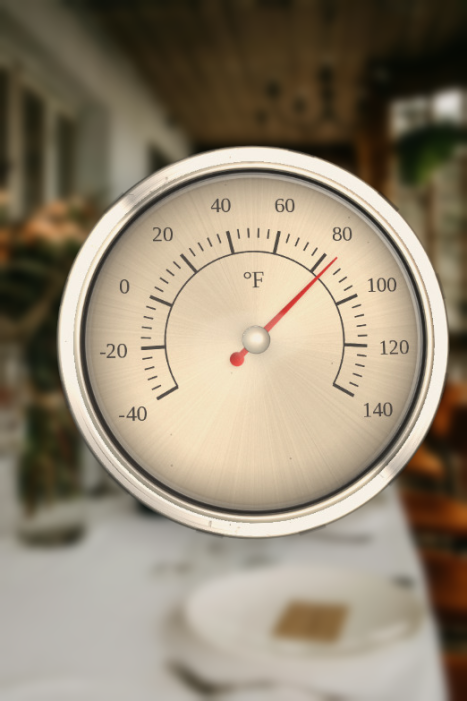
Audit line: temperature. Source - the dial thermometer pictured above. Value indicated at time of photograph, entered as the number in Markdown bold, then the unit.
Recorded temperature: **84** °F
